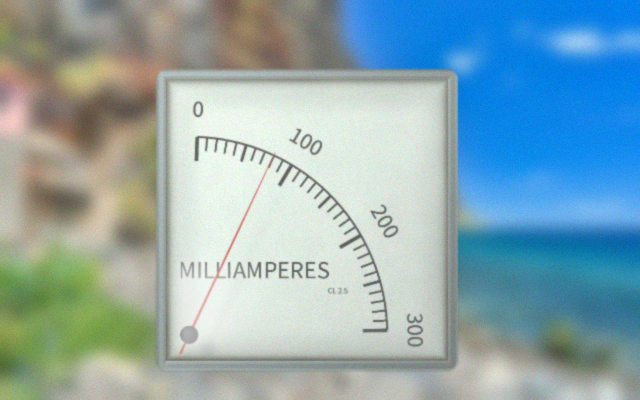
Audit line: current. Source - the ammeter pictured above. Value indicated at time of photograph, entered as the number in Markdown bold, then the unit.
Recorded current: **80** mA
